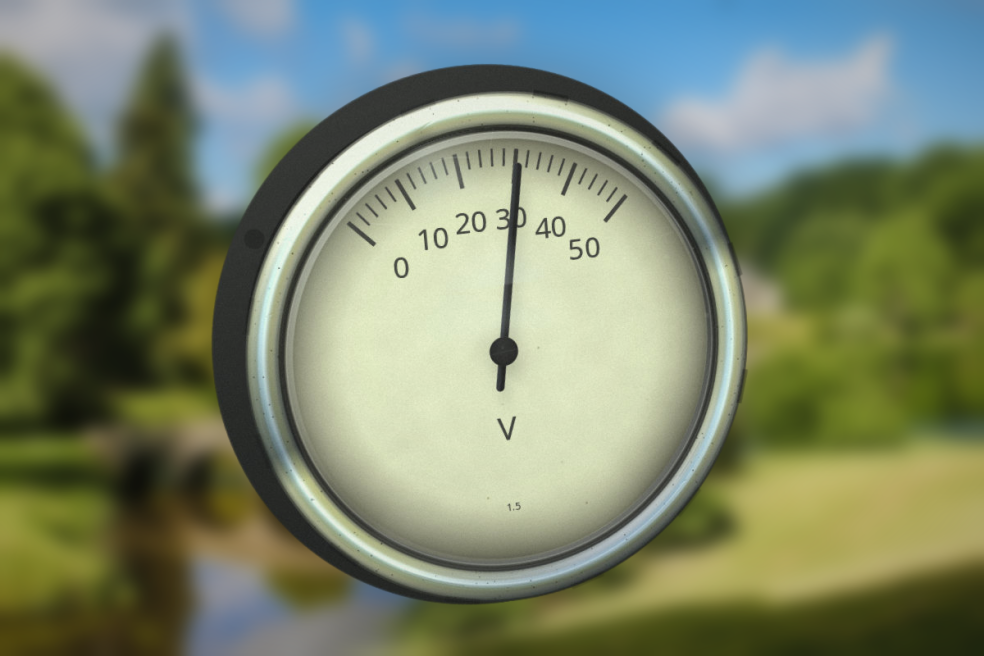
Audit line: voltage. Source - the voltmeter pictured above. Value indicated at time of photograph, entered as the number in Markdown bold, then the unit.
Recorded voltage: **30** V
